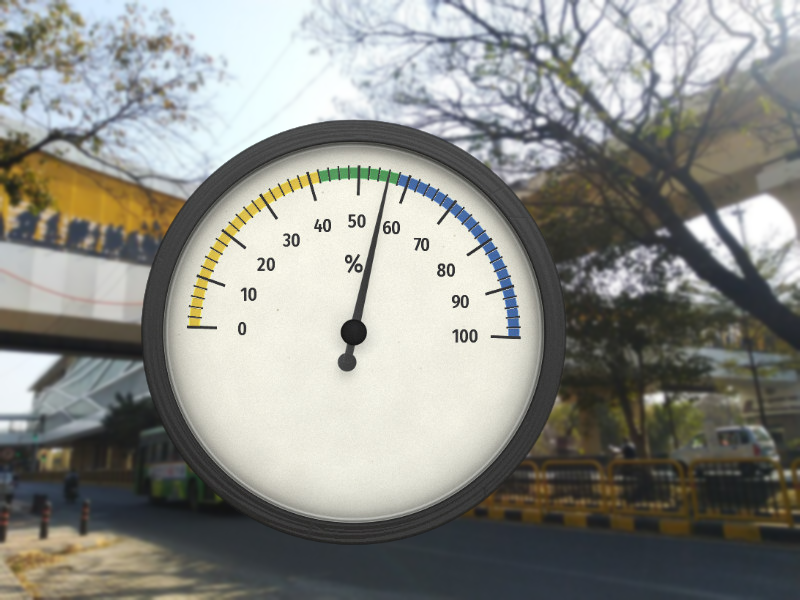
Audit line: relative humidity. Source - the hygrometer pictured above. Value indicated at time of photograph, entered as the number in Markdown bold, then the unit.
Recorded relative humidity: **56** %
